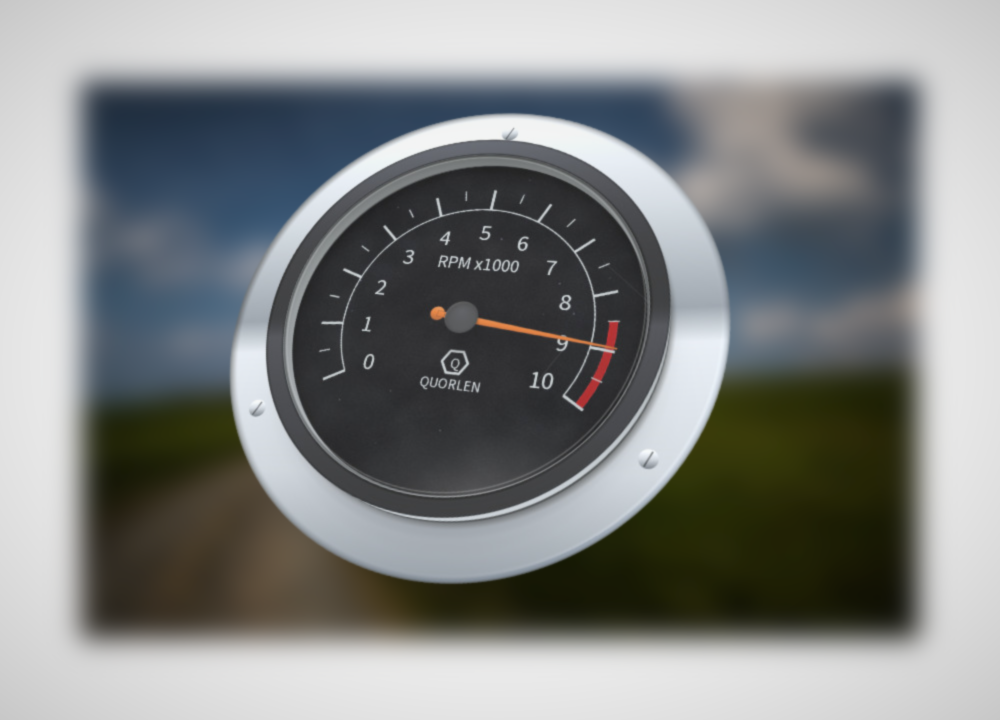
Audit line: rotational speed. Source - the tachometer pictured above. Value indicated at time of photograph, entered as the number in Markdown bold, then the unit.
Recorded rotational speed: **9000** rpm
